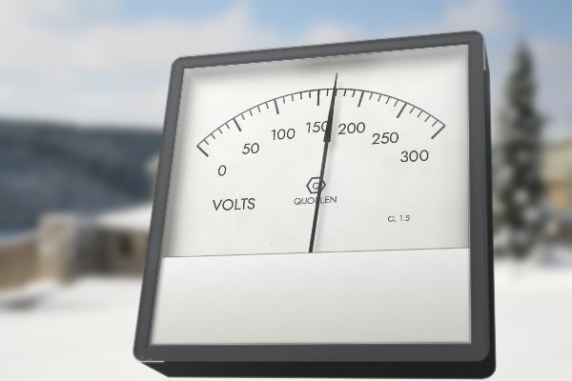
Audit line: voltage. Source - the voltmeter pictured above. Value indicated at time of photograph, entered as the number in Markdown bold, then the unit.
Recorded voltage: **170** V
